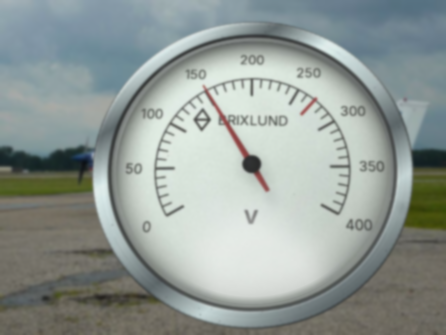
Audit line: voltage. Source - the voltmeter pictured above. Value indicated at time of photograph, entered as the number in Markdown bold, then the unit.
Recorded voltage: **150** V
